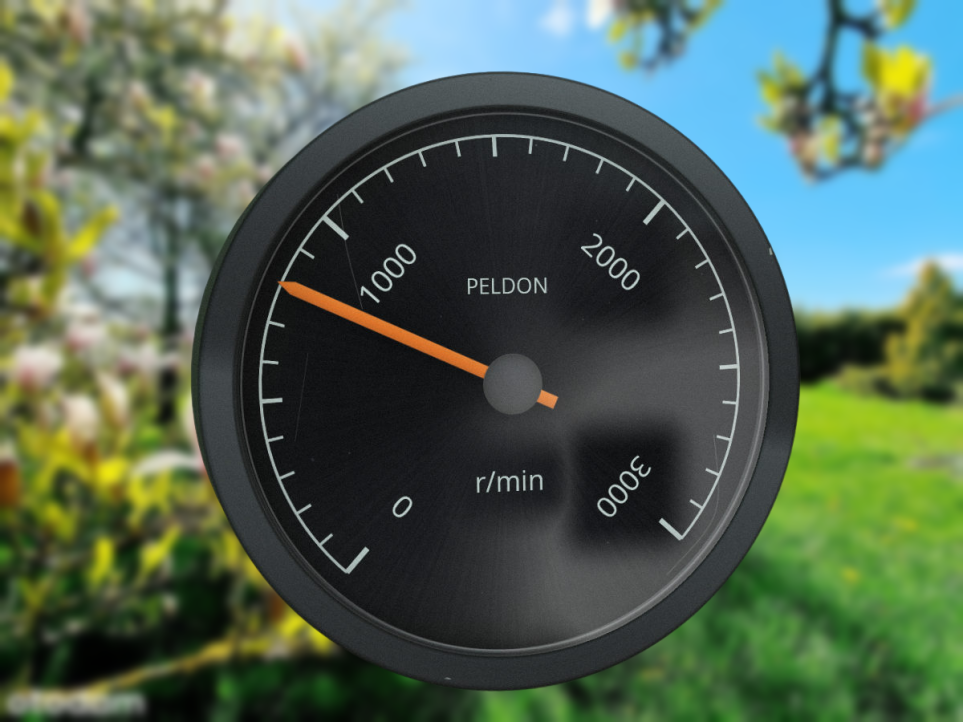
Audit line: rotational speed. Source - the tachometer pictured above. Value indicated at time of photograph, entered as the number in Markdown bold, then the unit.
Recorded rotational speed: **800** rpm
